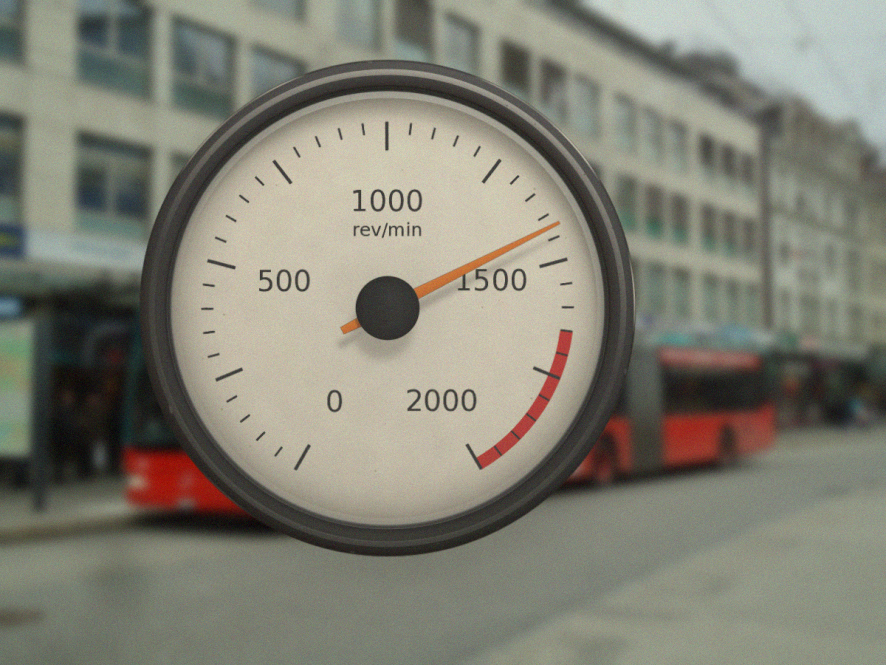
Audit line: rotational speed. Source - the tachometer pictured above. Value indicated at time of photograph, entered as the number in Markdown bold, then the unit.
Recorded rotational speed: **1425** rpm
